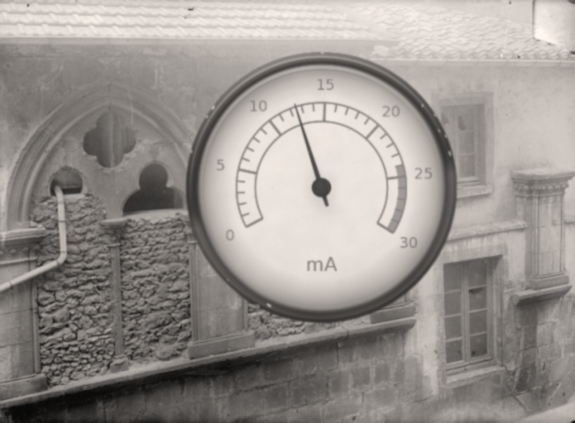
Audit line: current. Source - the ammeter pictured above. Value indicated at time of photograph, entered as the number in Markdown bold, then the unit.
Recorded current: **12.5** mA
